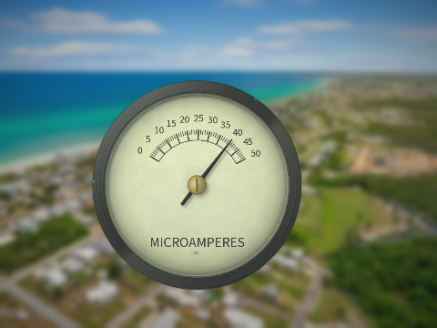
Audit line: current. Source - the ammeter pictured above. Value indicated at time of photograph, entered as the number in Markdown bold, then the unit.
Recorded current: **40** µA
